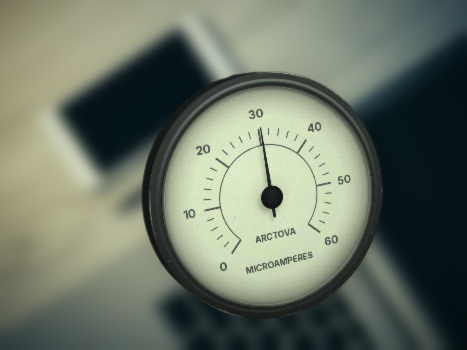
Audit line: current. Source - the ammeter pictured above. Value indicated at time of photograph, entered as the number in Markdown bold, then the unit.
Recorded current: **30** µA
